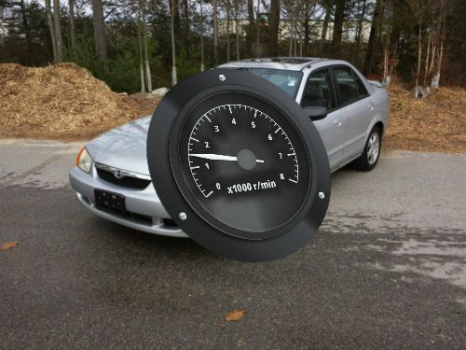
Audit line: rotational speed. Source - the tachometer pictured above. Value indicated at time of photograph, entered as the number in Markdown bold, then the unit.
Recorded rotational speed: **1400** rpm
